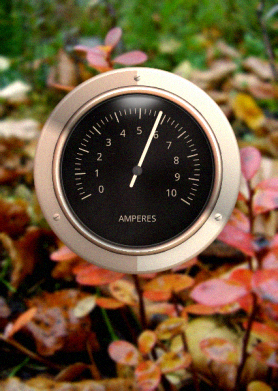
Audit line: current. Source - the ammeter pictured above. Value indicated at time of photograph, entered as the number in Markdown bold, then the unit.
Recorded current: **5.8** A
